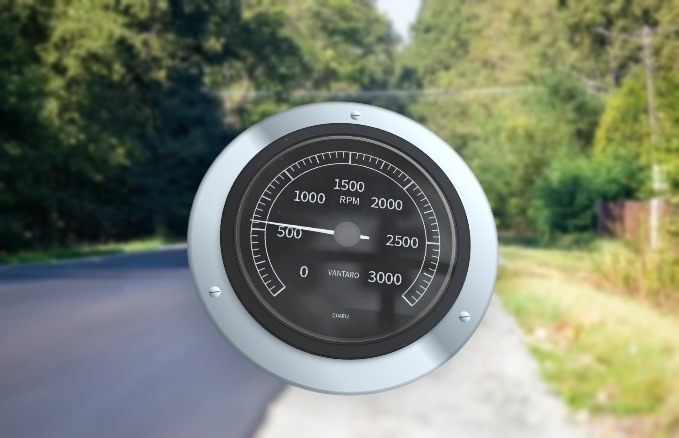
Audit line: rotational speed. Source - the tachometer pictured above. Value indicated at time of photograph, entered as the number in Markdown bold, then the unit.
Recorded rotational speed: **550** rpm
